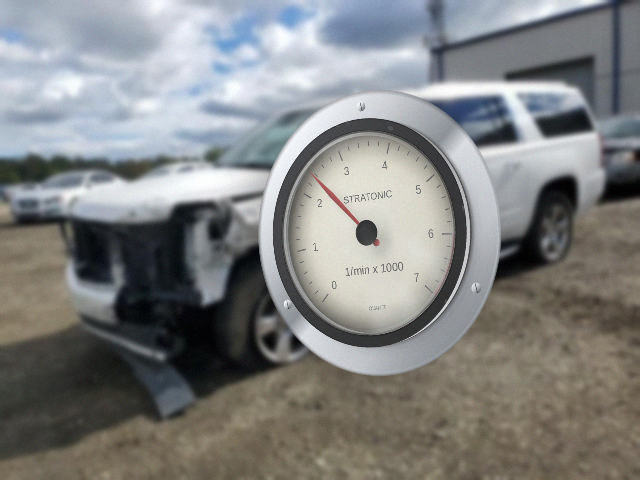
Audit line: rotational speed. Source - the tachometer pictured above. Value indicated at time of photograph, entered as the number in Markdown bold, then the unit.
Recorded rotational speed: **2400** rpm
